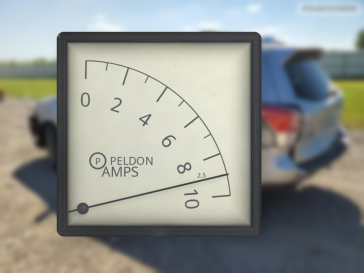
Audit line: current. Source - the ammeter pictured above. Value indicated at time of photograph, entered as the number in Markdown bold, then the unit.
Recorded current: **9** A
